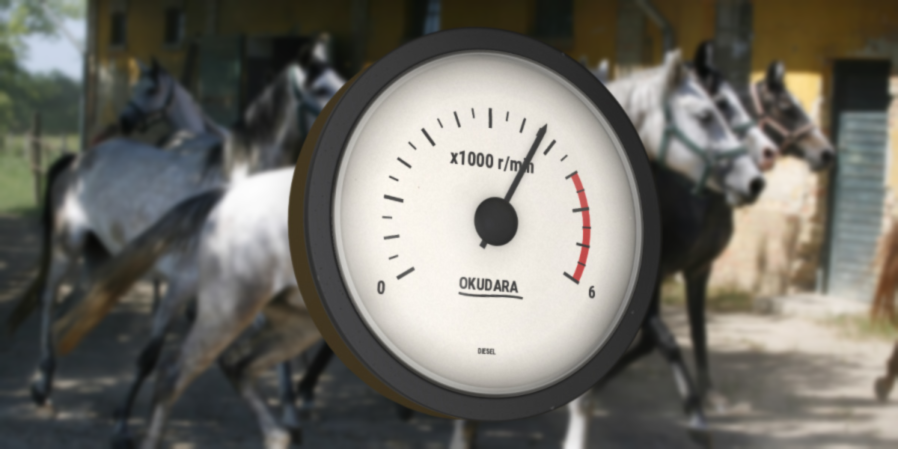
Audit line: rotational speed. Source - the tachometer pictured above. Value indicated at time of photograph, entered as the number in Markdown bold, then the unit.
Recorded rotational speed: **3750** rpm
